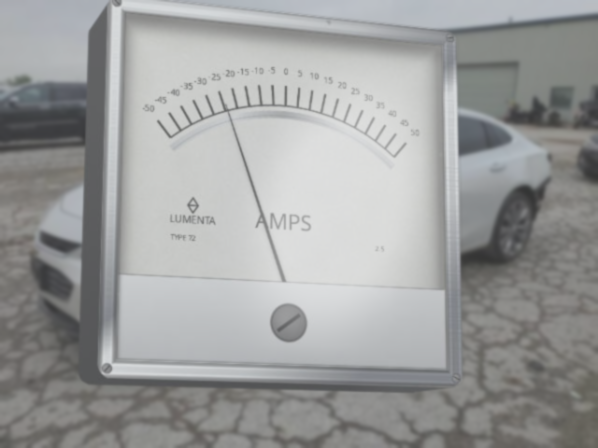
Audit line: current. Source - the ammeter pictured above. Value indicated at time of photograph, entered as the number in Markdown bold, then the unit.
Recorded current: **-25** A
